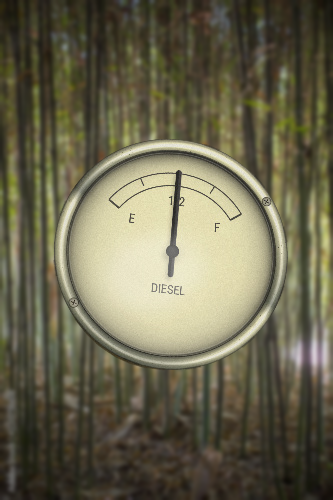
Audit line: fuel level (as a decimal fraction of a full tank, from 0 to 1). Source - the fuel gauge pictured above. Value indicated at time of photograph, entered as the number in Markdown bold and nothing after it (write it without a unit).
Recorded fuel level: **0.5**
